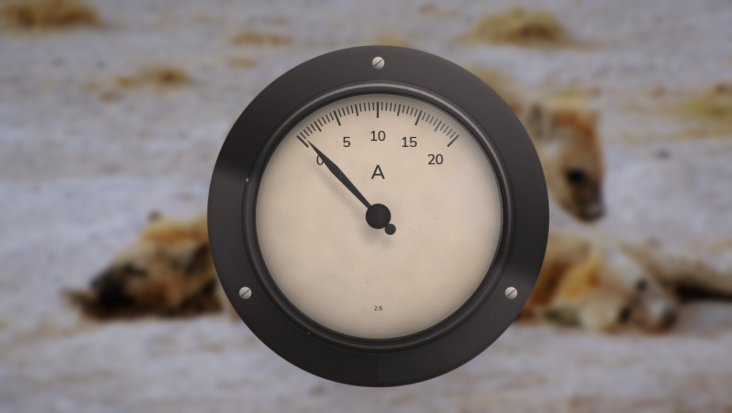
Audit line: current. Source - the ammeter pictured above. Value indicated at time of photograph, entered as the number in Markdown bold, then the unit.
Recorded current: **0.5** A
